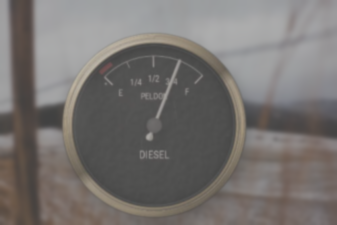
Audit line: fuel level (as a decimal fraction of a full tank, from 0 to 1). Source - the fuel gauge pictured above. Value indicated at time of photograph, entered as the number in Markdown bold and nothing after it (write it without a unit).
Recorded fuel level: **0.75**
